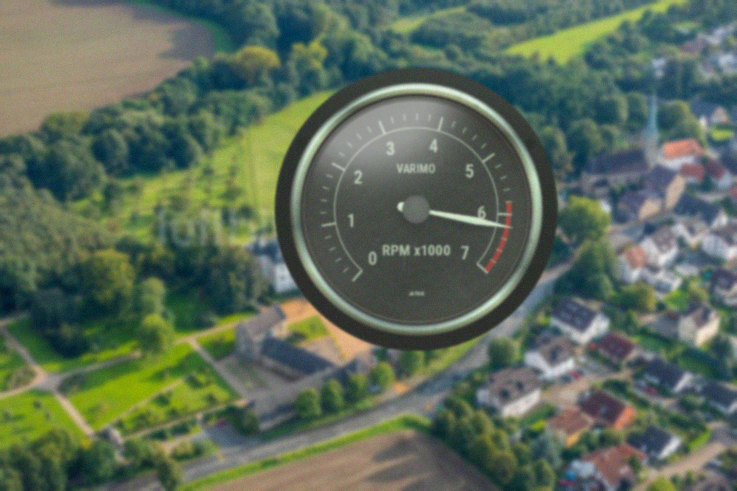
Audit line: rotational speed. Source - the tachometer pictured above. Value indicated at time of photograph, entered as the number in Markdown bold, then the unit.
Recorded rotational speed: **6200** rpm
